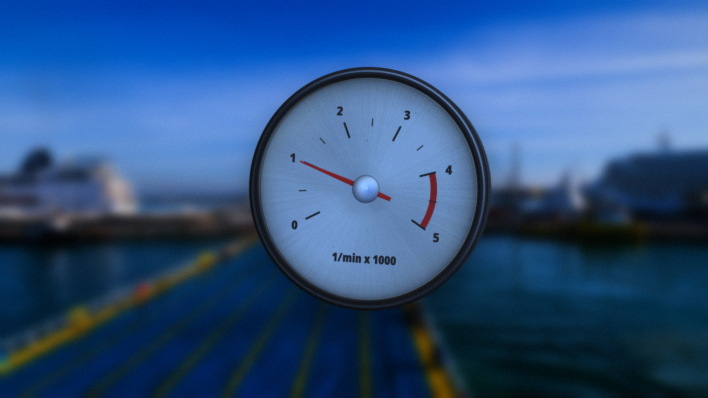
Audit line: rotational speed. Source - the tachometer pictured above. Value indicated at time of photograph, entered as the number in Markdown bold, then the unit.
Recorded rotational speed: **1000** rpm
